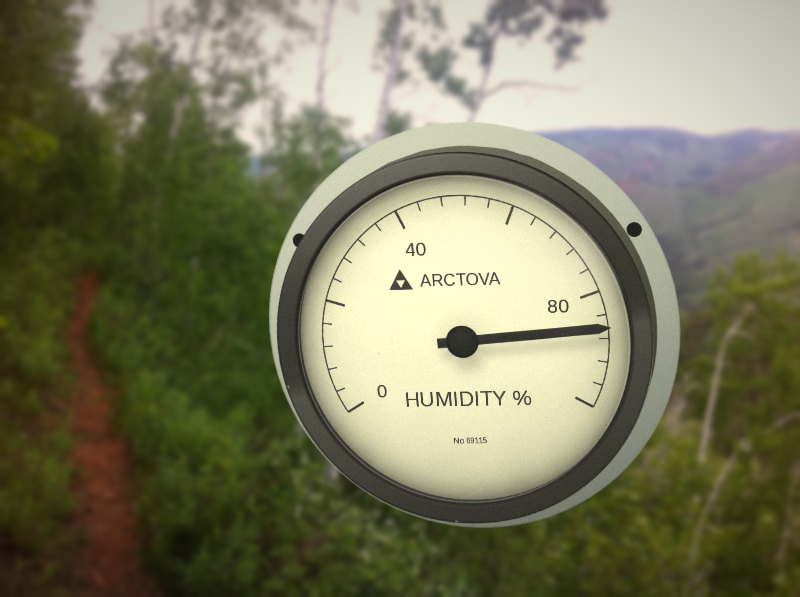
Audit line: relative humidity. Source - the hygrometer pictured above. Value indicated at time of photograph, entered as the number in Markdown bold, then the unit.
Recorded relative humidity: **86** %
